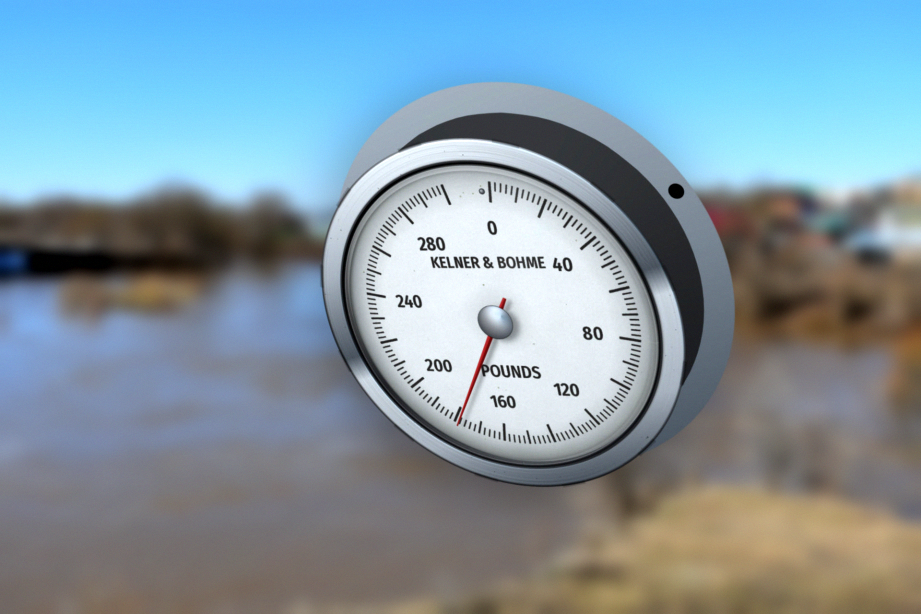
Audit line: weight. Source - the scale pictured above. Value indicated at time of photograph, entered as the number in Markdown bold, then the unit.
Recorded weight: **178** lb
